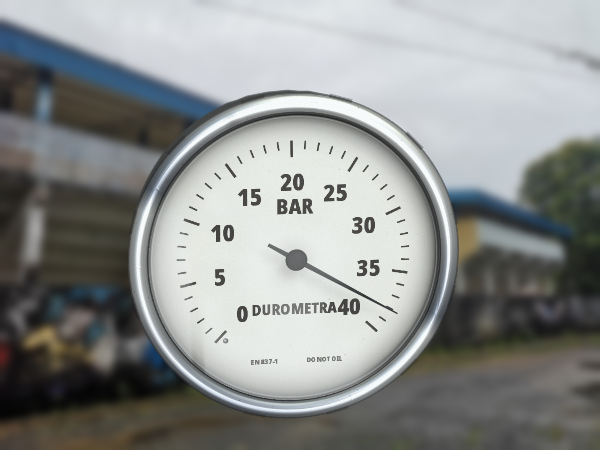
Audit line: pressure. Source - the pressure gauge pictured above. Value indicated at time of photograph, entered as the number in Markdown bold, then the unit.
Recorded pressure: **38** bar
